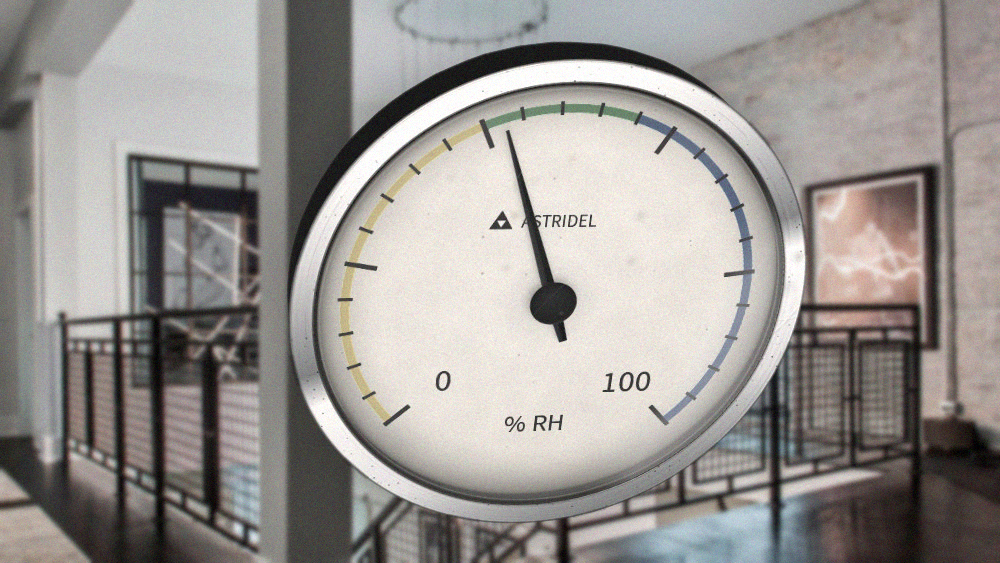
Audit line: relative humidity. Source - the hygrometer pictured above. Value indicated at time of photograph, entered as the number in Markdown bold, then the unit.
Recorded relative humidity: **42** %
